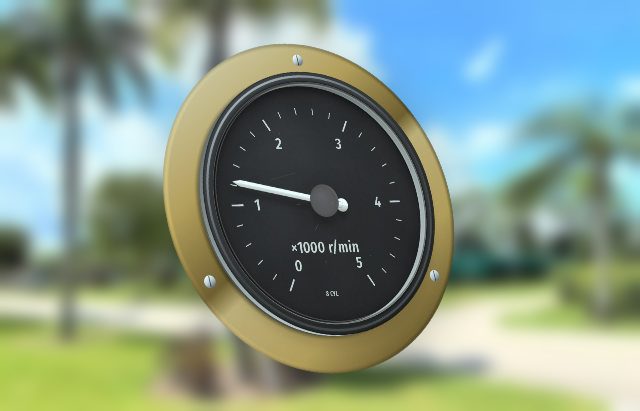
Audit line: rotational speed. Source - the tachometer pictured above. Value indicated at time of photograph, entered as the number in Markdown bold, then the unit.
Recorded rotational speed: **1200** rpm
